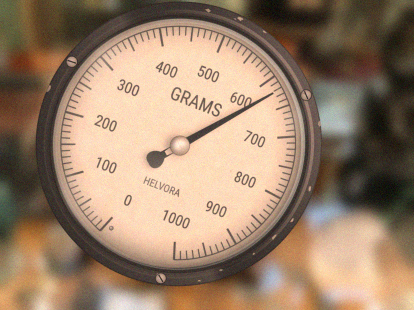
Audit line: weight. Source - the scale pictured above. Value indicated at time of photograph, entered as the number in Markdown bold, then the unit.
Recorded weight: **620** g
